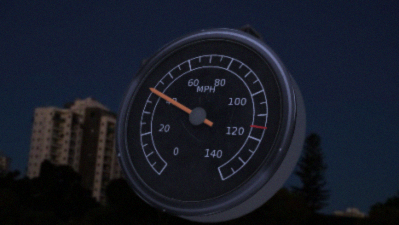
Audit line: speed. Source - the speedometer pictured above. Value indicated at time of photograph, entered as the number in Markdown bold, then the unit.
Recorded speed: **40** mph
